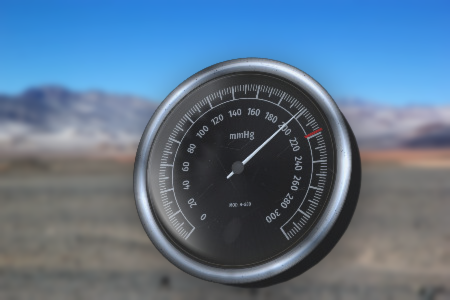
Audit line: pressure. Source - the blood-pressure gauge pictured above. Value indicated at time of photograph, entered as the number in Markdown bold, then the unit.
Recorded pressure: **200** mmHg
